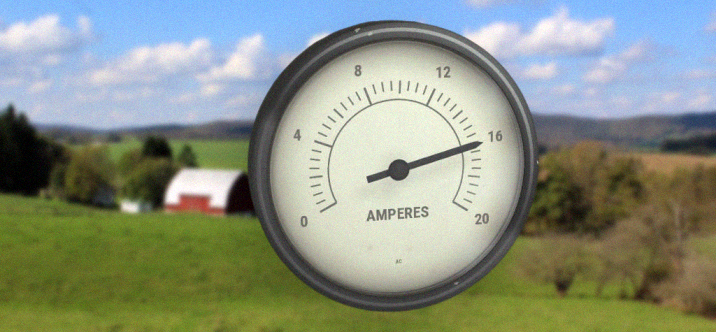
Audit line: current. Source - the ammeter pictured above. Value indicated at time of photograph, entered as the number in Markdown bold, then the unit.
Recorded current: **16** A
